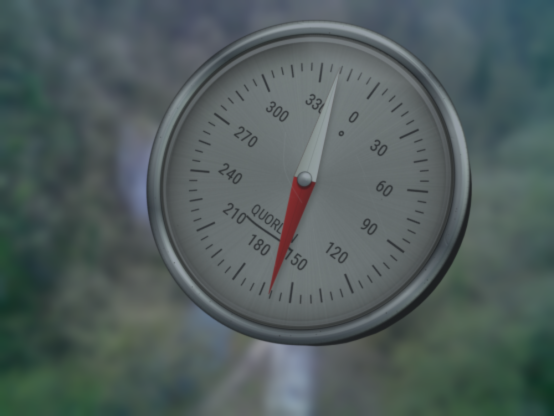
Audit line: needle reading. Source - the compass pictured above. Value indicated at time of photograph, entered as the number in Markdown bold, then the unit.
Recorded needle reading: **160** °
